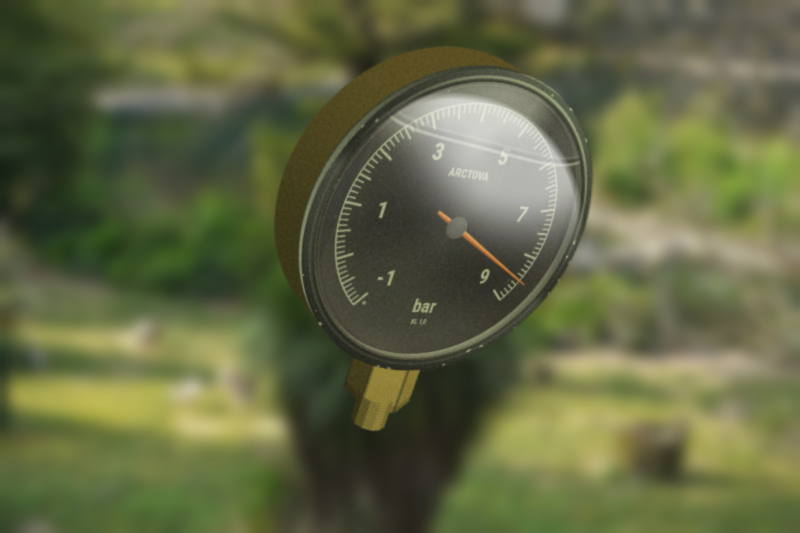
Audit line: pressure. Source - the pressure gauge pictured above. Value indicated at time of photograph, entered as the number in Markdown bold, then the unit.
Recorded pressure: **8.5** bar
